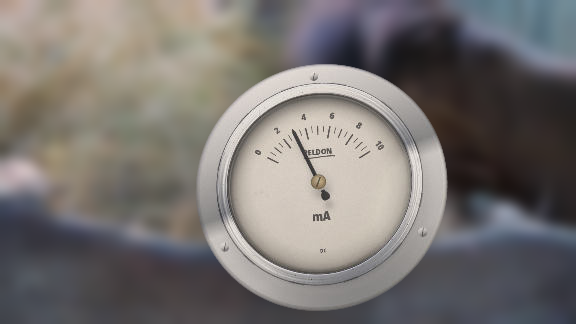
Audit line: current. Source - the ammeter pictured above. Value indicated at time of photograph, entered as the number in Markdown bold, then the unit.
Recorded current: **3** mA
